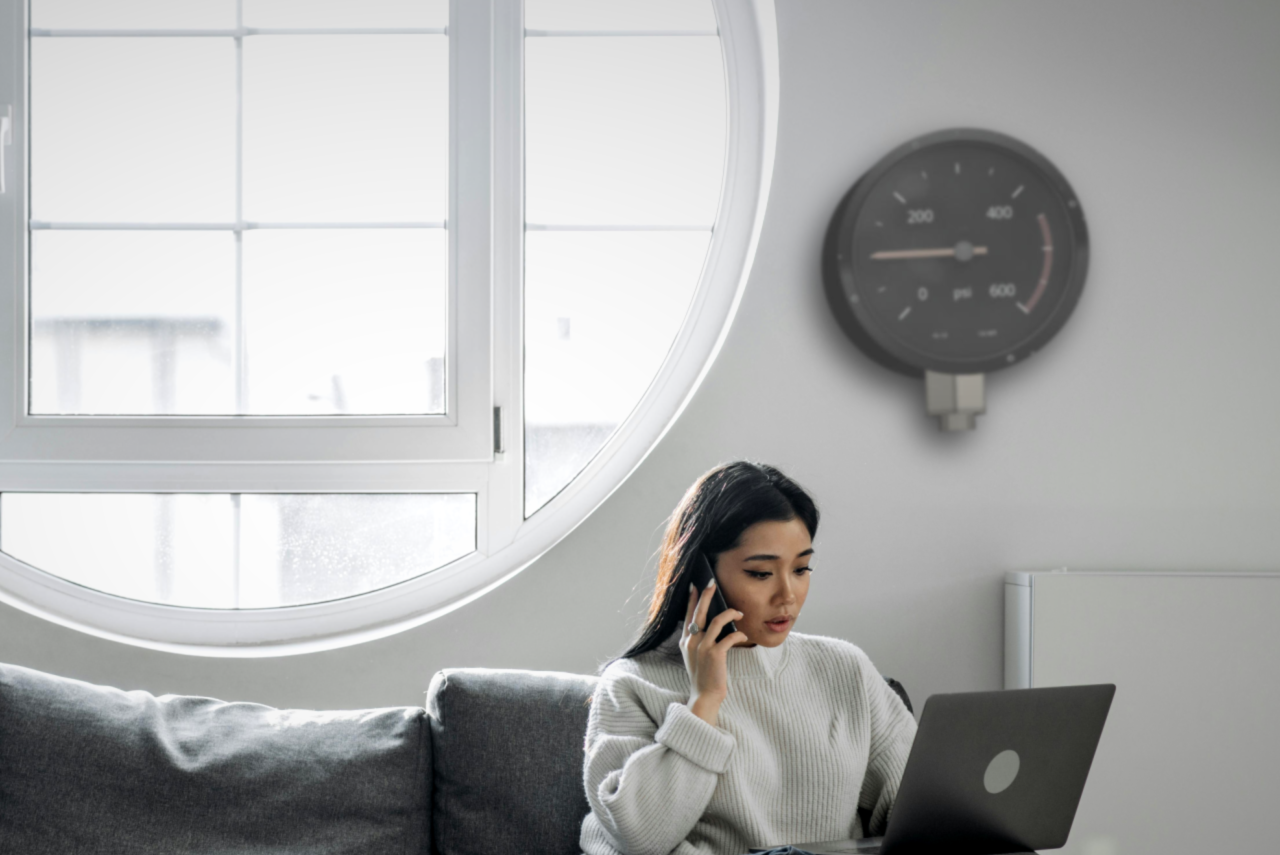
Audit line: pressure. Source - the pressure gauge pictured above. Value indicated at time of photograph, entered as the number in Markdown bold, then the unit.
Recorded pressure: **100** psi
